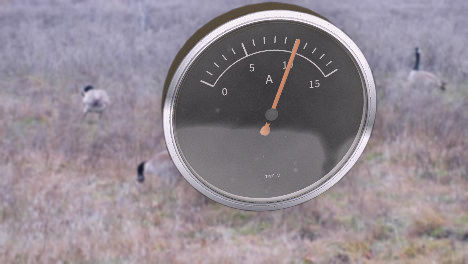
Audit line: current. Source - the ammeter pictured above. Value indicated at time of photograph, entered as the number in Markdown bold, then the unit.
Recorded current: **10** A
